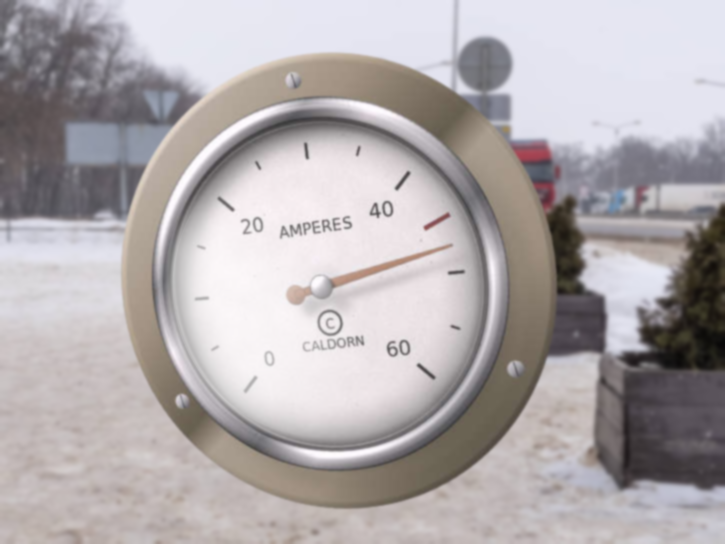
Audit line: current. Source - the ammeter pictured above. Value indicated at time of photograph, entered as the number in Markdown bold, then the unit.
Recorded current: **47.5** A
